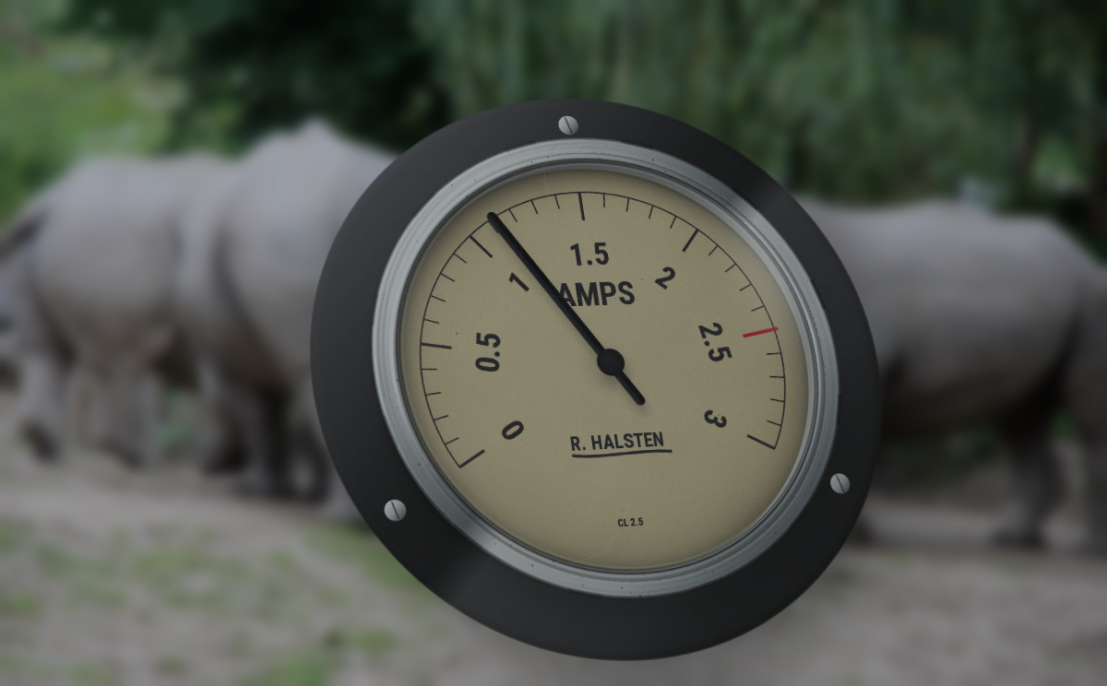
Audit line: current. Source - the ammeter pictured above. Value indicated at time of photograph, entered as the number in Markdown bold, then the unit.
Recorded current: **1.1** A
